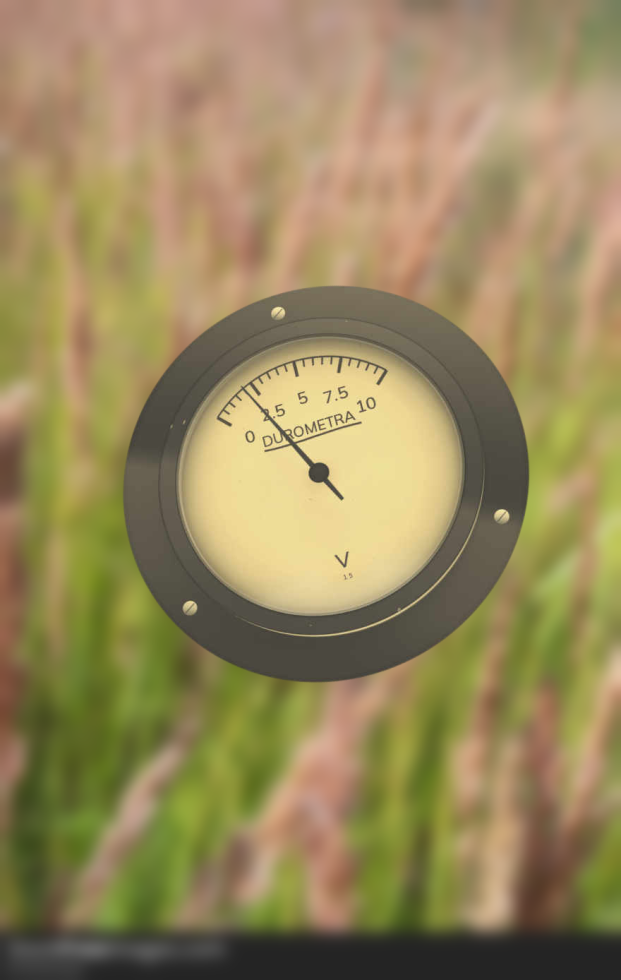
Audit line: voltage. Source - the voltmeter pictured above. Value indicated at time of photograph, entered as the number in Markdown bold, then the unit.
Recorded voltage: **2** V
